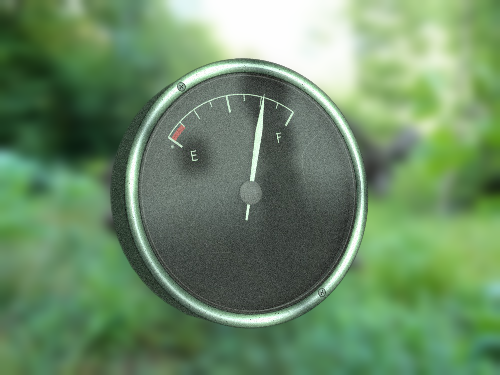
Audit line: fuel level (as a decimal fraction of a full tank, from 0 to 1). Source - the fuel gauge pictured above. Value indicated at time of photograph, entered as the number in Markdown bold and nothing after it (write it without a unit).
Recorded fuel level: **0.75**
